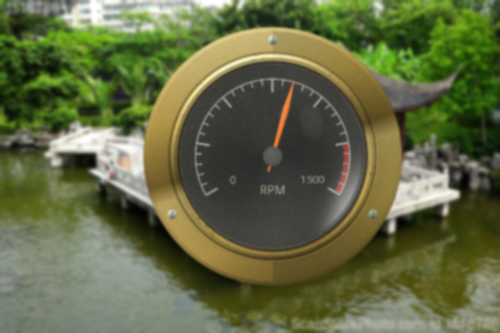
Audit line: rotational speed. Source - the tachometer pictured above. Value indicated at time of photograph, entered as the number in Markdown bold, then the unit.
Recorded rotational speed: **850** rpm
